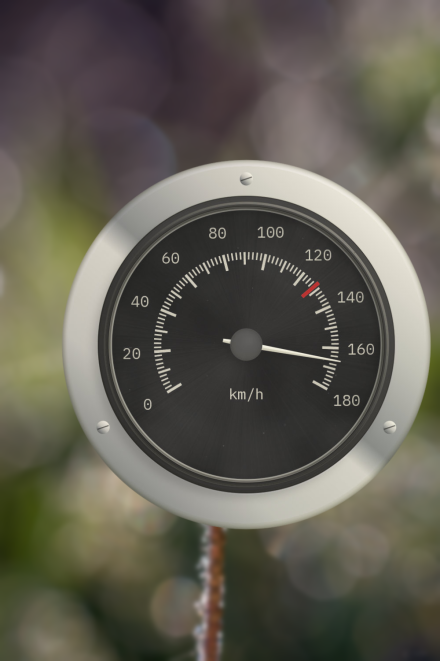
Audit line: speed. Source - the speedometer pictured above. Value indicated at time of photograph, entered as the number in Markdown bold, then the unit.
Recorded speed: **166** km/h
